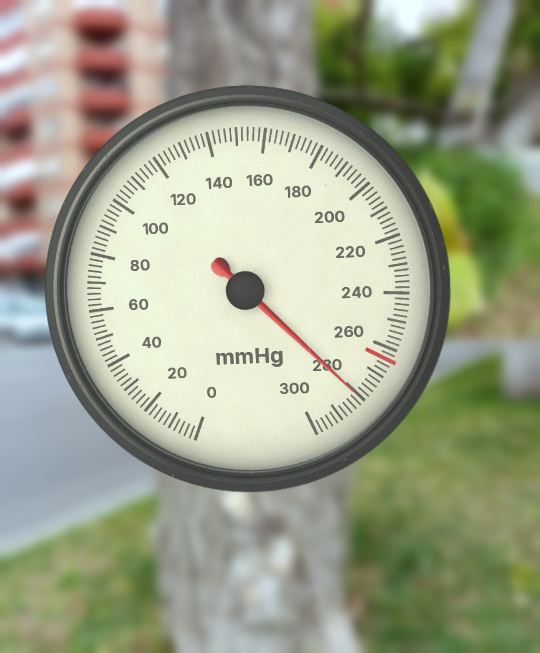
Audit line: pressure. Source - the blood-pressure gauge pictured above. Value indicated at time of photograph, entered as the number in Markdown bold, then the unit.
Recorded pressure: **280** mmHg
